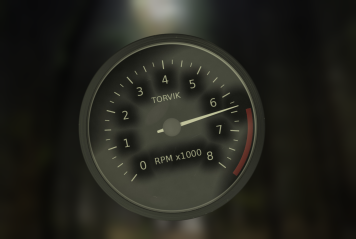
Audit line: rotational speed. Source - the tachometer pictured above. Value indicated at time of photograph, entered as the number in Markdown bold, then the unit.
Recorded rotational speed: **6375** rpm
